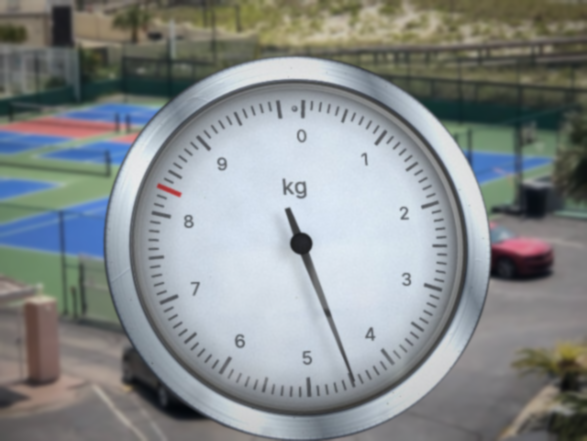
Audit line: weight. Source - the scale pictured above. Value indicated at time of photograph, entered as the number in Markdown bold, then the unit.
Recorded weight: **4.5** kg
